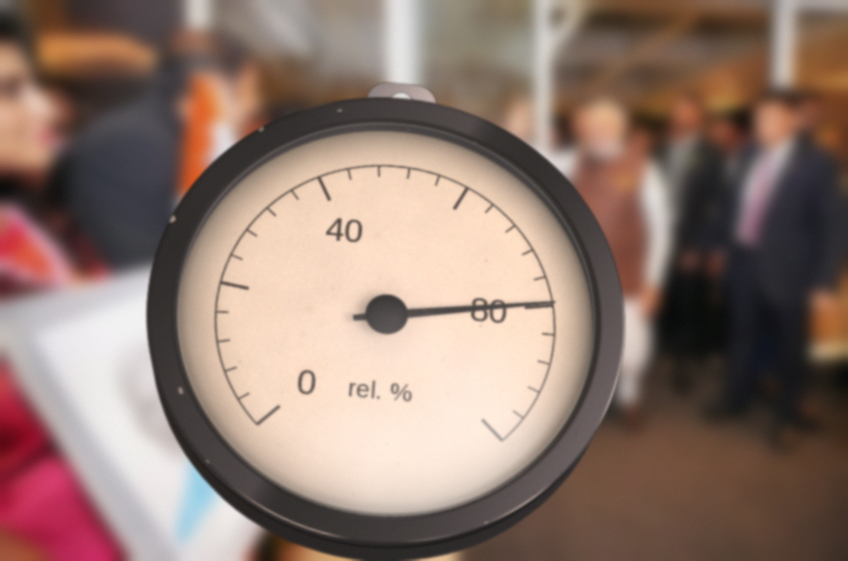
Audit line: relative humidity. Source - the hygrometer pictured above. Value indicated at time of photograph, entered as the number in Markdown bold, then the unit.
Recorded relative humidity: **80** %
